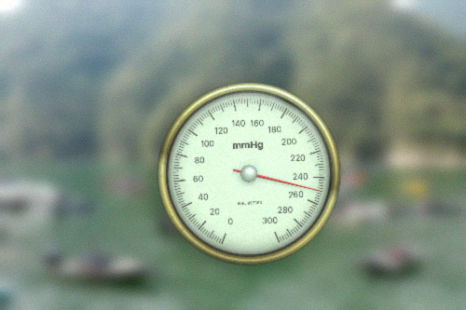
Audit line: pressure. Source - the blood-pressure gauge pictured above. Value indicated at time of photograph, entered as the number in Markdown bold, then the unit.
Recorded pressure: **250** mmHg
